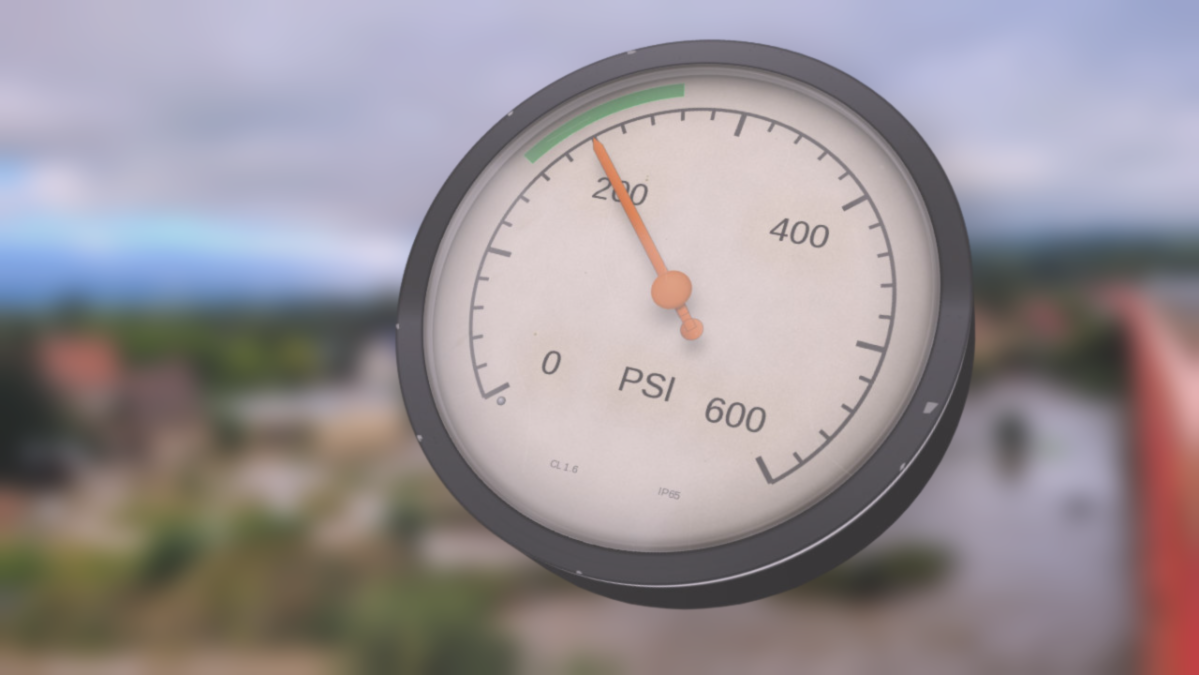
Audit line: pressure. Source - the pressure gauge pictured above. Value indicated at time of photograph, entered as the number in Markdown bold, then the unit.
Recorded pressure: **200** psi
